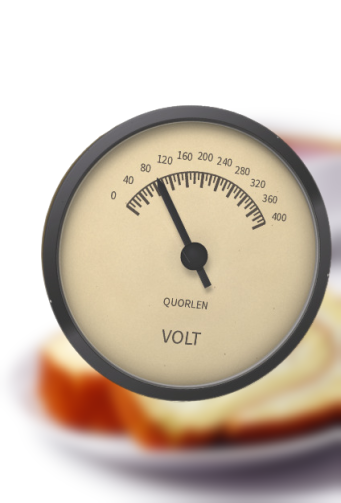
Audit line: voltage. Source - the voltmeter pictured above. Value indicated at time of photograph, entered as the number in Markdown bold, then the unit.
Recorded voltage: **90** V
